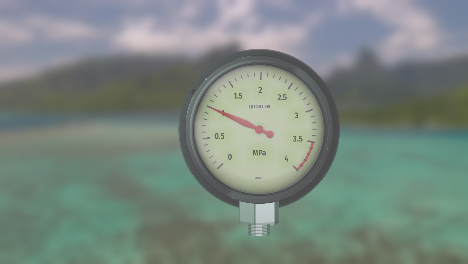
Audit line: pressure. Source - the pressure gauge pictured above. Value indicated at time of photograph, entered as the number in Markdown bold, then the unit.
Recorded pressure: **1** MPa
